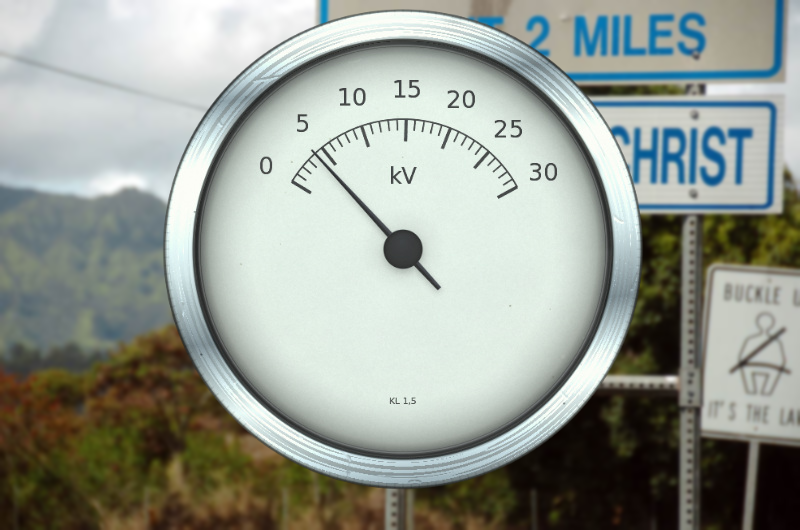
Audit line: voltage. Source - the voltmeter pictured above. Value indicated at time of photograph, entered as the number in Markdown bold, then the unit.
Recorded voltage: **4** kV
